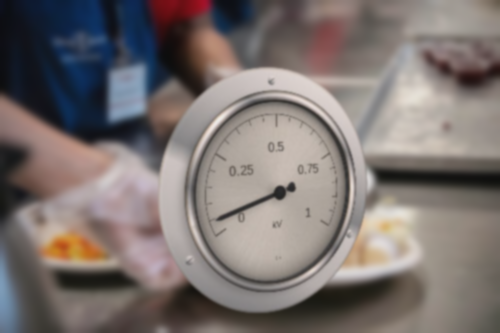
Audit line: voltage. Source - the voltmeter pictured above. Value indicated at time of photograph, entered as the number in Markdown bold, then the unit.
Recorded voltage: **0.05** kV
